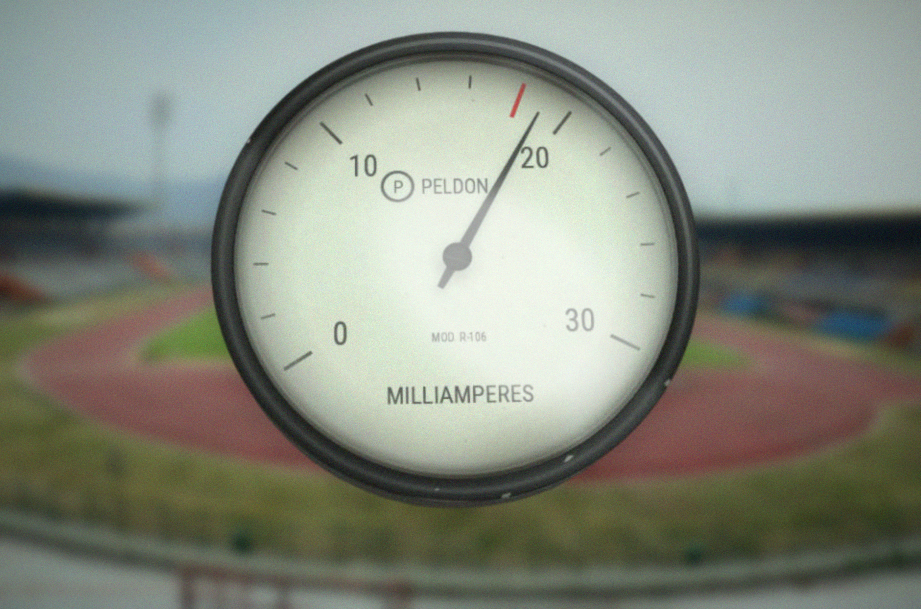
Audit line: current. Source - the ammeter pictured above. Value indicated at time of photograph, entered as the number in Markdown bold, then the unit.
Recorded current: **19** mA
